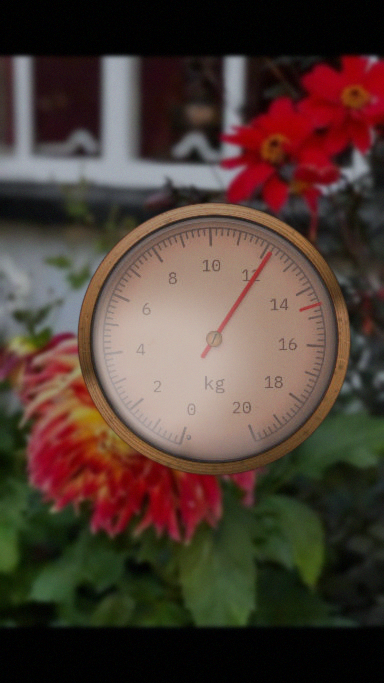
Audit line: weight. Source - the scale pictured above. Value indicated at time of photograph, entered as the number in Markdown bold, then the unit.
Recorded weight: **12.2** kg
